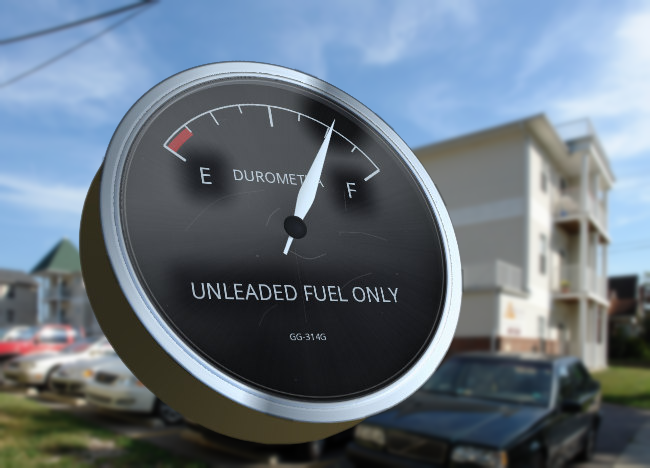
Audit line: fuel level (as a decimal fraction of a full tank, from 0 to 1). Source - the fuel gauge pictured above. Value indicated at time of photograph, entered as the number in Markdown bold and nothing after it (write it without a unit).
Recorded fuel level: **0.75**
